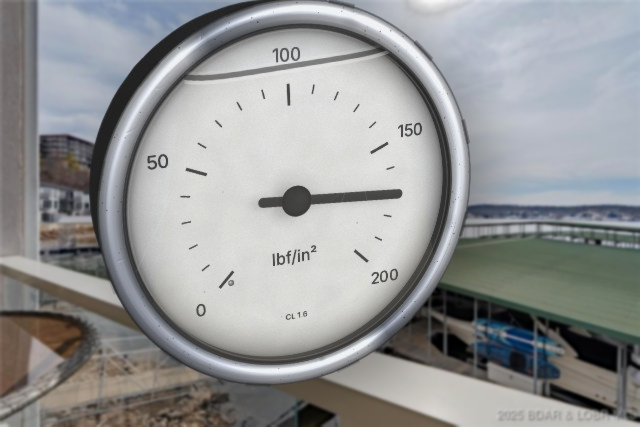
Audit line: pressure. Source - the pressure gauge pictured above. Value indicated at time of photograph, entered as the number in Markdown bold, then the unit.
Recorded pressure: **170** psi
